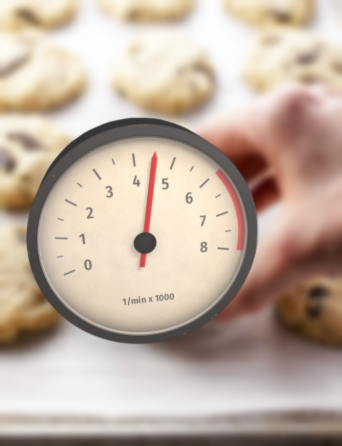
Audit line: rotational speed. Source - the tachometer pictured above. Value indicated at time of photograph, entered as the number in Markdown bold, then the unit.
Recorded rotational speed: **4500** rpm
